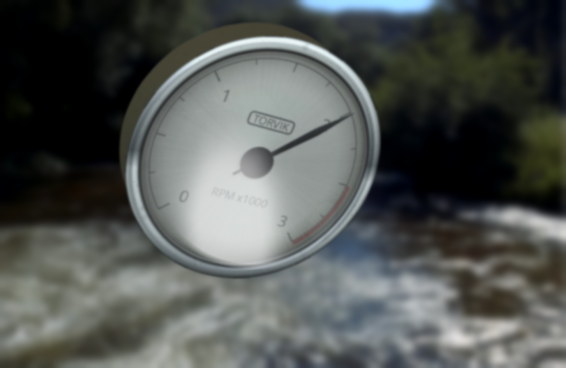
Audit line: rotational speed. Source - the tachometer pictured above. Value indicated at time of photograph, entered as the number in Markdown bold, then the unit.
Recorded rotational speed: **2000** rpm
